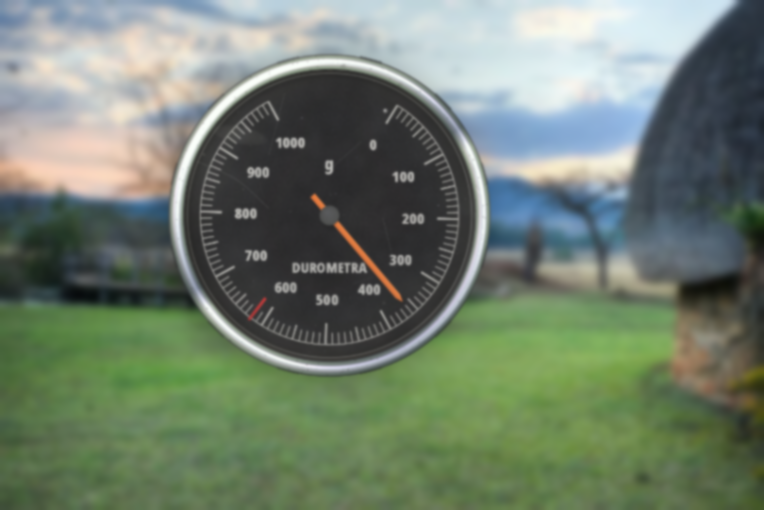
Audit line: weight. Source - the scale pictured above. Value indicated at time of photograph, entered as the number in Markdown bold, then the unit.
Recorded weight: **360** g
